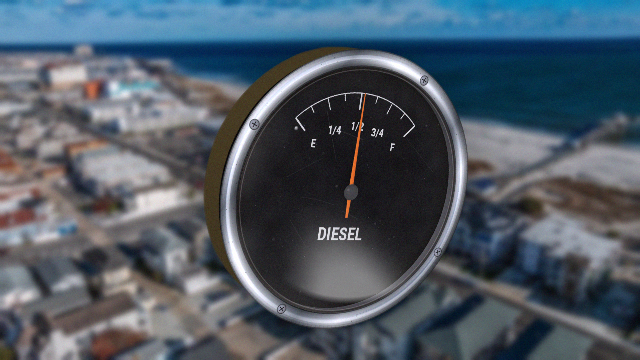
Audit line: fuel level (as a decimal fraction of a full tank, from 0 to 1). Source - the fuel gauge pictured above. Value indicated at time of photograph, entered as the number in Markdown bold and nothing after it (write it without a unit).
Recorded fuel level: **0.5**
